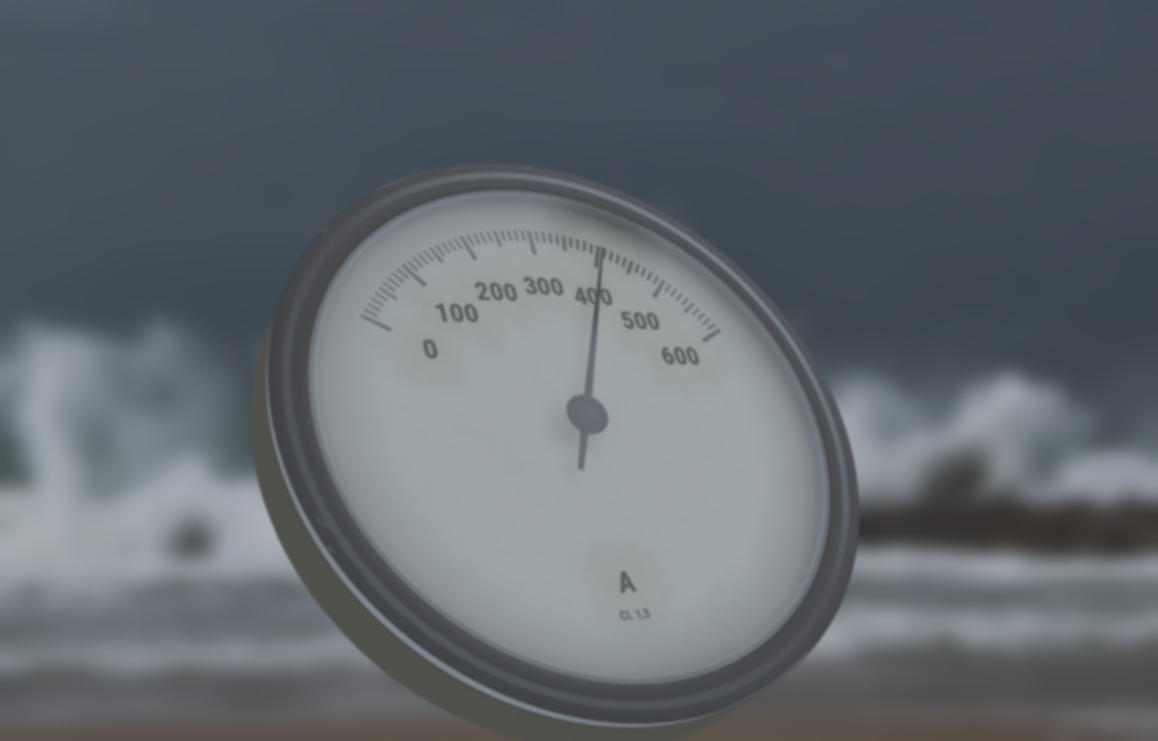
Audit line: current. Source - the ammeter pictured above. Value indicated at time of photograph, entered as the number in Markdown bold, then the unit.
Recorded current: **400** A
